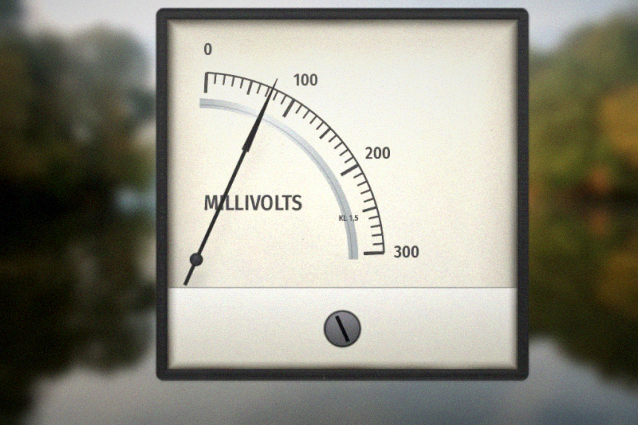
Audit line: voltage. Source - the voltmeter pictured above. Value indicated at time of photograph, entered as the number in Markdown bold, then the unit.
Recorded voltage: **75** mV
